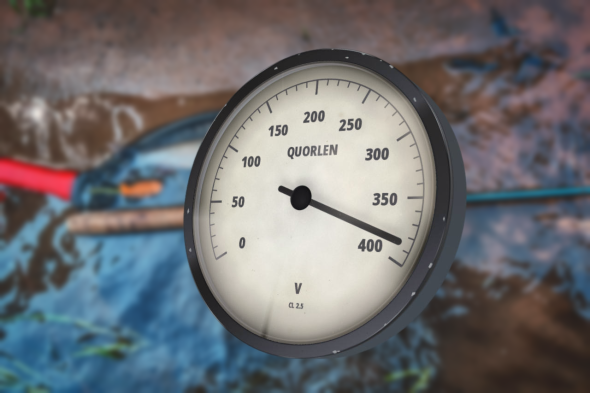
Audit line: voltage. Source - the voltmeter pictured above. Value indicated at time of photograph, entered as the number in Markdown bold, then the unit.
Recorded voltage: **385** V
